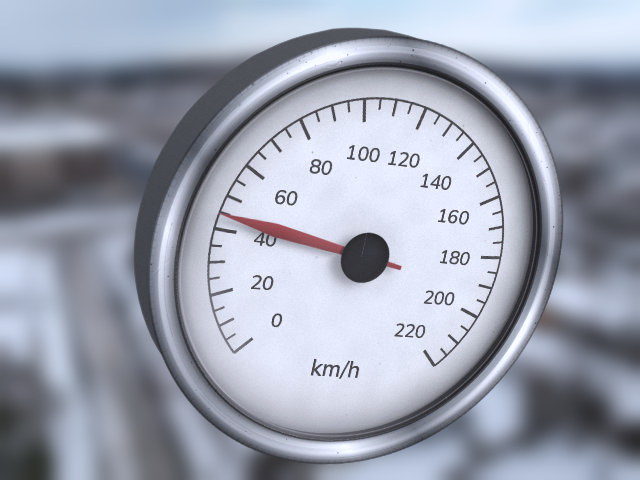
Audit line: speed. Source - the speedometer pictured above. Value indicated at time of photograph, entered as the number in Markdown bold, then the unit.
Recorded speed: **45** km/h
